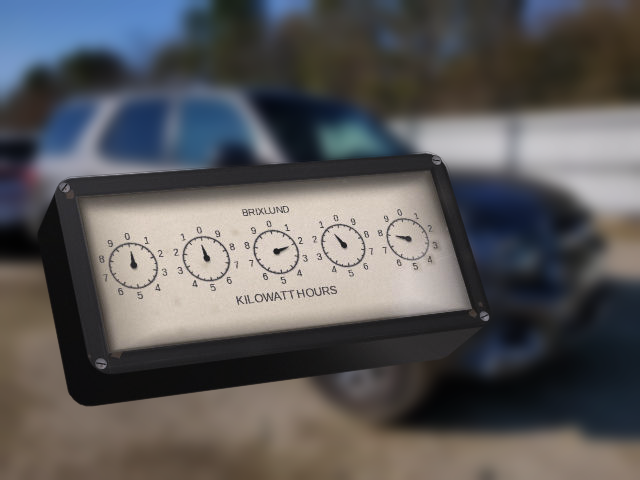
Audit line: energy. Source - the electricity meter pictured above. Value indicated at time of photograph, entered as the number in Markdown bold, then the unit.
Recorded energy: **208** kWh
